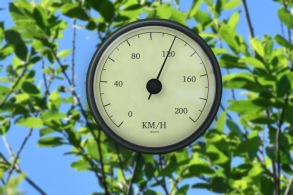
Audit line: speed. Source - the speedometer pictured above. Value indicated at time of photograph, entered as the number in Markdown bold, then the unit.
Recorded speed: **120** km/h
